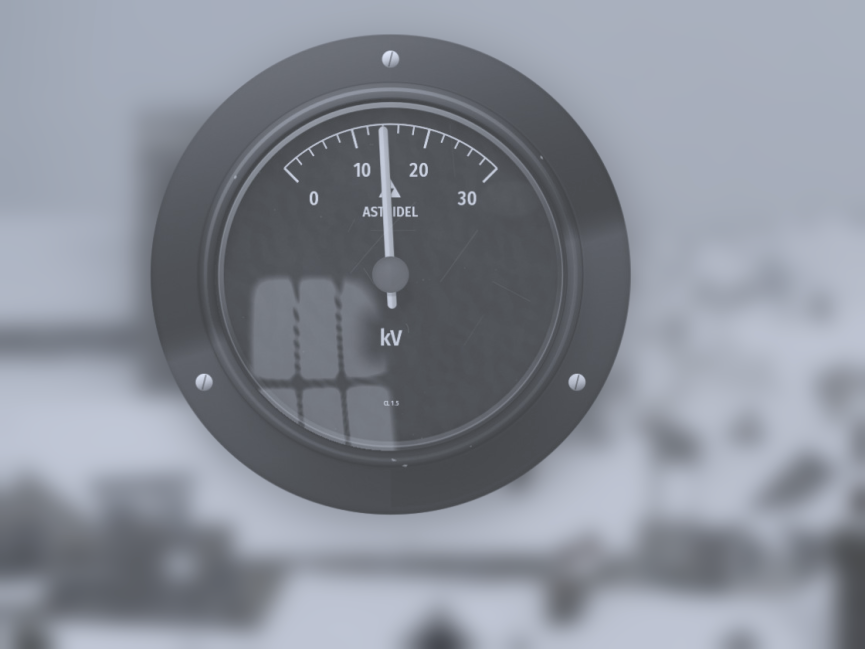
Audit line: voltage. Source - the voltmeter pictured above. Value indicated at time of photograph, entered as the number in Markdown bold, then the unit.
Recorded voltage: **14** kV
